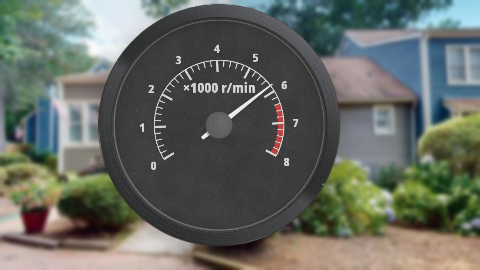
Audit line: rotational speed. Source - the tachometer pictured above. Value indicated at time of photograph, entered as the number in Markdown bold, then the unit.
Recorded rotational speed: **5800** rpm
